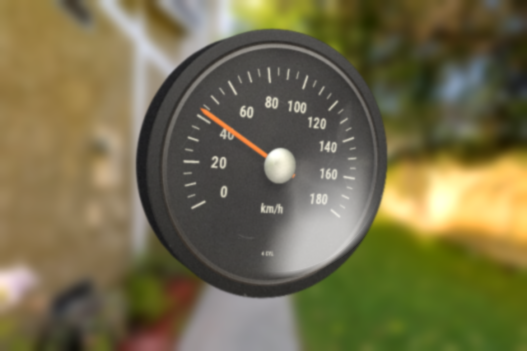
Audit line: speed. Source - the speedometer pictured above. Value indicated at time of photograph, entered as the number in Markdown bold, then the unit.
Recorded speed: **42.5** km/h
